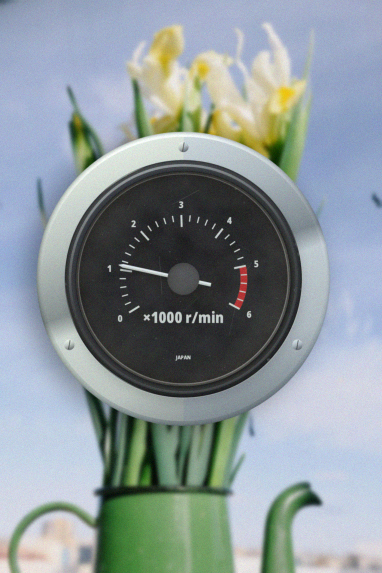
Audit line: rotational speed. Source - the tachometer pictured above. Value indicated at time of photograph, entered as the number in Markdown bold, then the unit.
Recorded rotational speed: **1100** rpm
